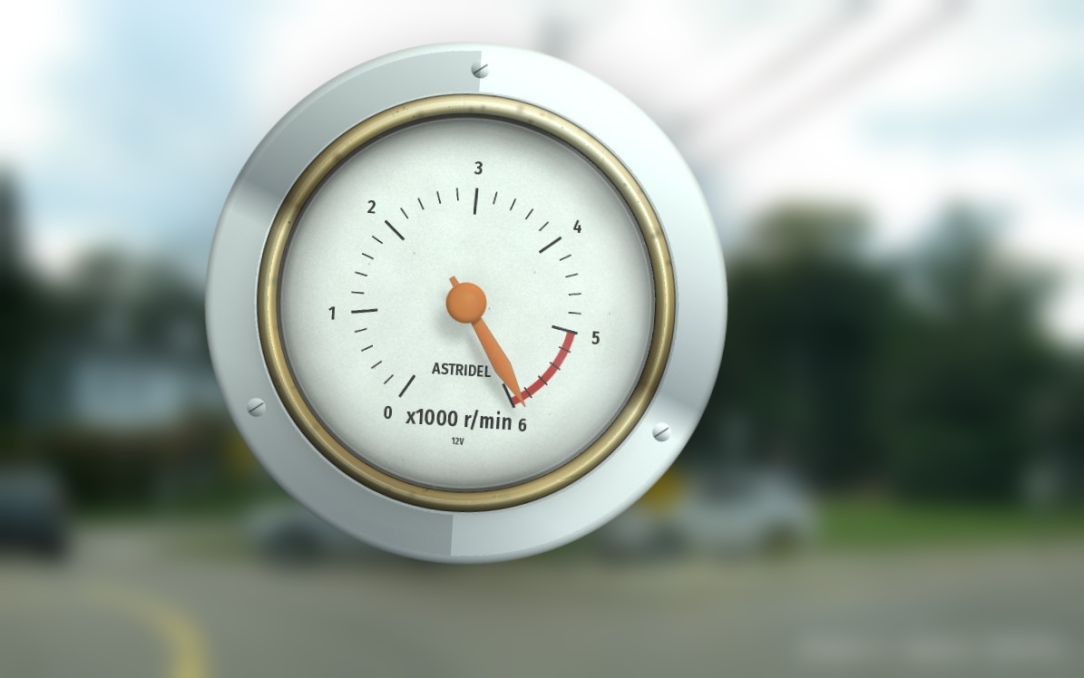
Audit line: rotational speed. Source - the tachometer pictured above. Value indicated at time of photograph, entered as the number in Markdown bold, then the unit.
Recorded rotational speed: **5900** rpm
